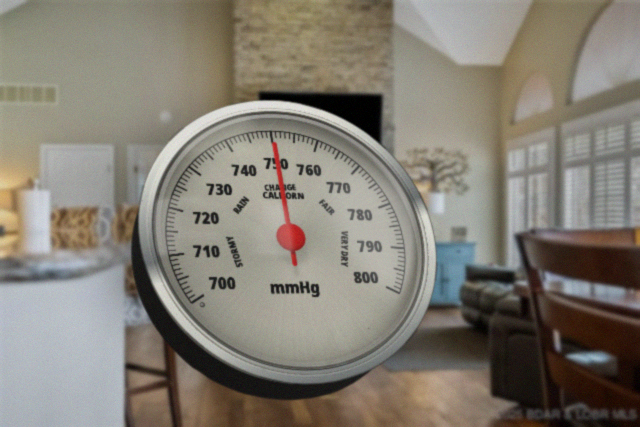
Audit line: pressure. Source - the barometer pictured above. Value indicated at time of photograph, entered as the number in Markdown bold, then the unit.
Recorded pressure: **750** mmHg
